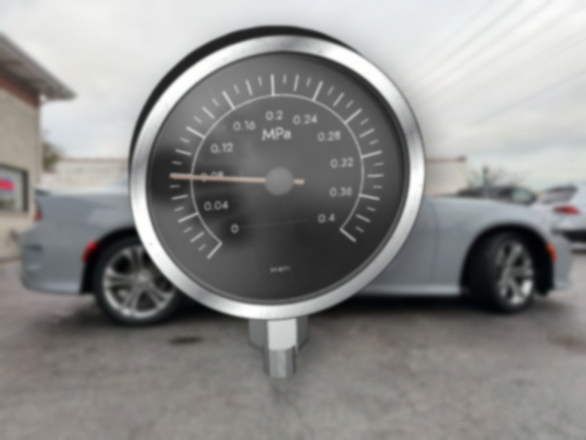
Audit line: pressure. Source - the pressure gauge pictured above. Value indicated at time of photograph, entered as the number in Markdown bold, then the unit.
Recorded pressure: **0.08** MPa
